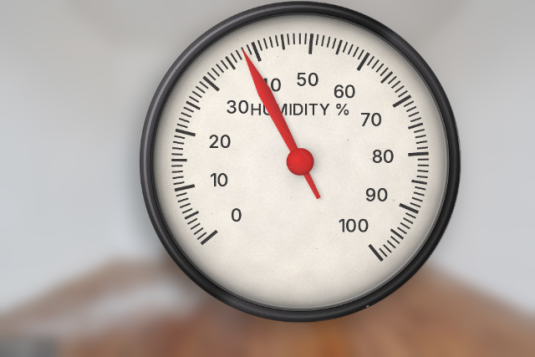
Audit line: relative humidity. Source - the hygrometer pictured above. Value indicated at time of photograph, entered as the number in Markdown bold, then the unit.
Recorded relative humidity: **38** %
